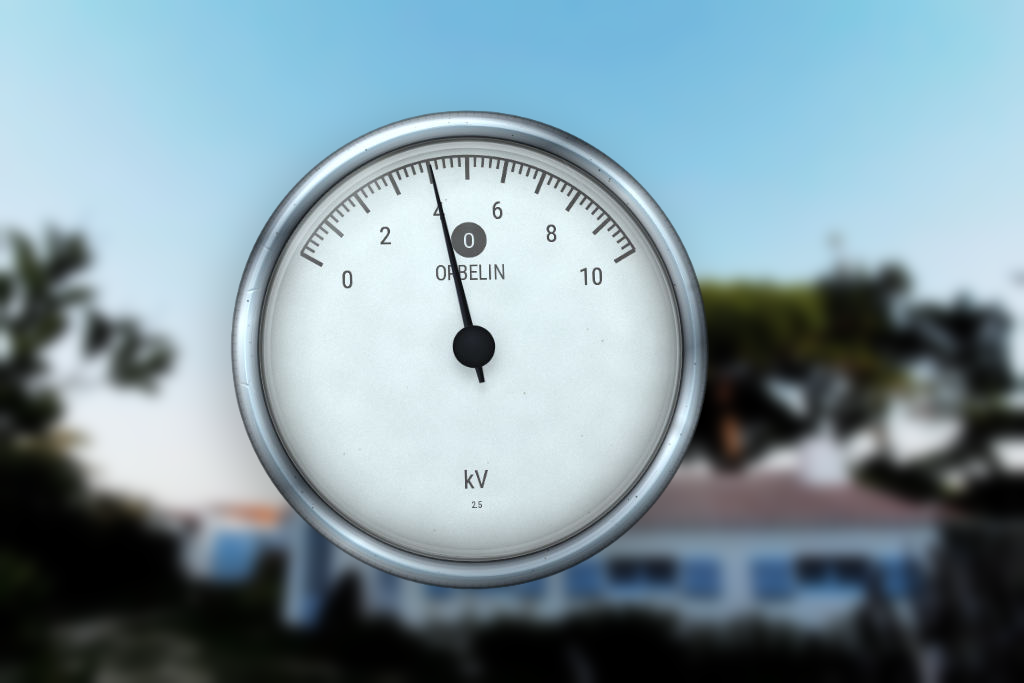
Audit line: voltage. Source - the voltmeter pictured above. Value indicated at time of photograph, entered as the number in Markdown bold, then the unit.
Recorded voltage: **4** kV
